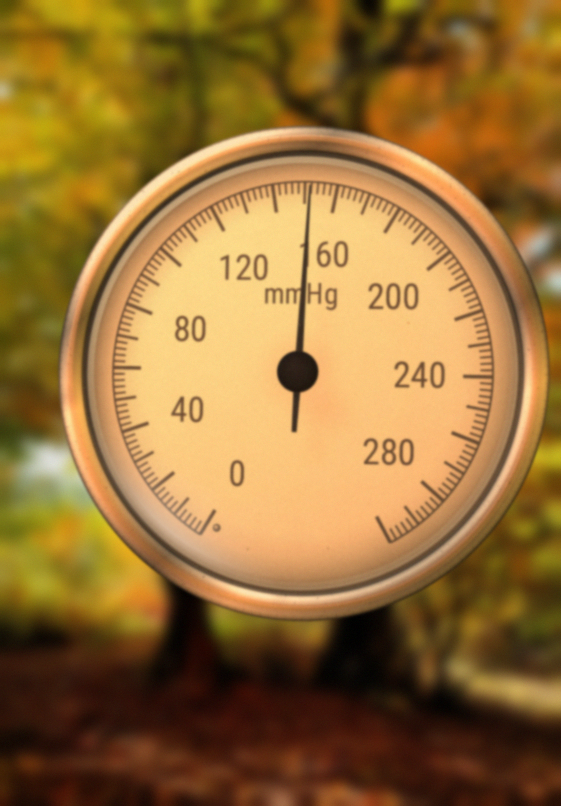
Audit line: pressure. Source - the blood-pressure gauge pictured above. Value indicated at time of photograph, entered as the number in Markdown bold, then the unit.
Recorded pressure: **152** mmHg
